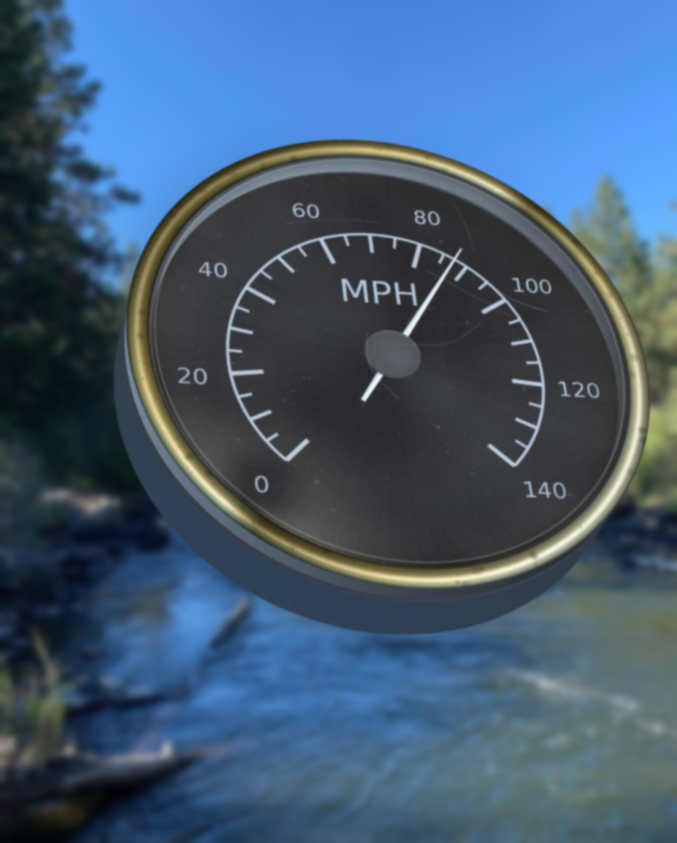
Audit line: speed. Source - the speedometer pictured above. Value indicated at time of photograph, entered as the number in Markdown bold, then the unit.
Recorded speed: **87.5** mph
